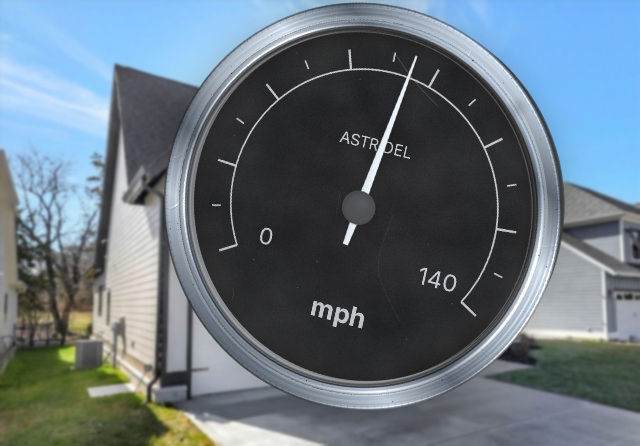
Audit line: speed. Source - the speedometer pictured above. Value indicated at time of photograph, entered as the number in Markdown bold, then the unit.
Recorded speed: **75** mph
